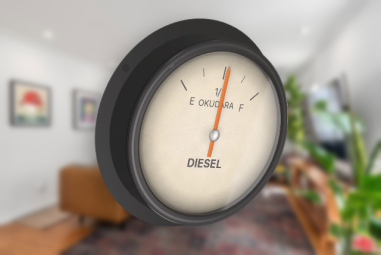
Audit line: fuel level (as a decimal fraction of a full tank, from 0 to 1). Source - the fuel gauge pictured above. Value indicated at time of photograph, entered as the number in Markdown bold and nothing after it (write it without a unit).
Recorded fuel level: **0.5**
